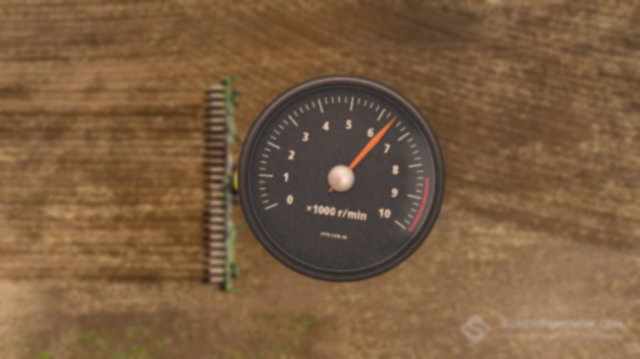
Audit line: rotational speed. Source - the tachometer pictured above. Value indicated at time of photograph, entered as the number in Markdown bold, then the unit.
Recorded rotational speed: **6400** rpm
